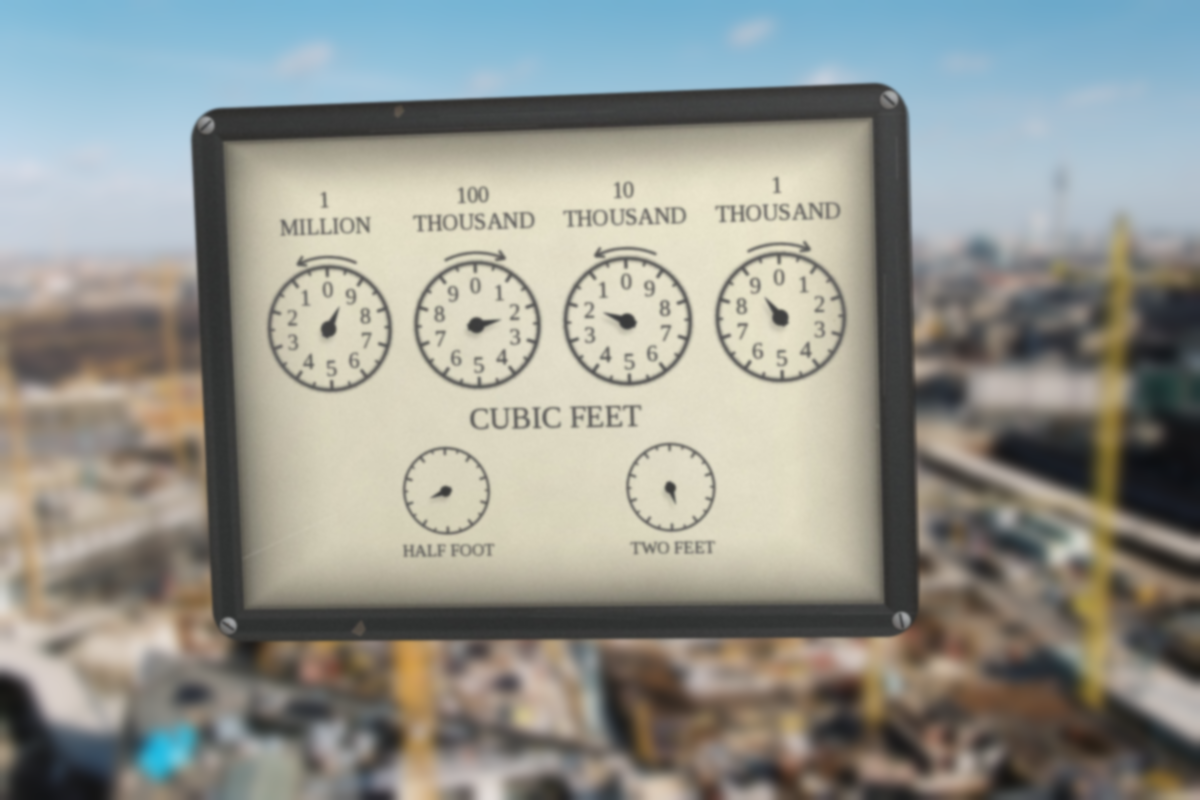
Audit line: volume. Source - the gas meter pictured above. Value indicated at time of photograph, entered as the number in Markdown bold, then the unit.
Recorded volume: **921900** ft³
